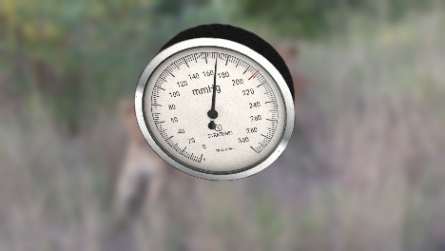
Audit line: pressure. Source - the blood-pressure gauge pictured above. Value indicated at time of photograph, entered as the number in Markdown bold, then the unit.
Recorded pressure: **170** mmHg
